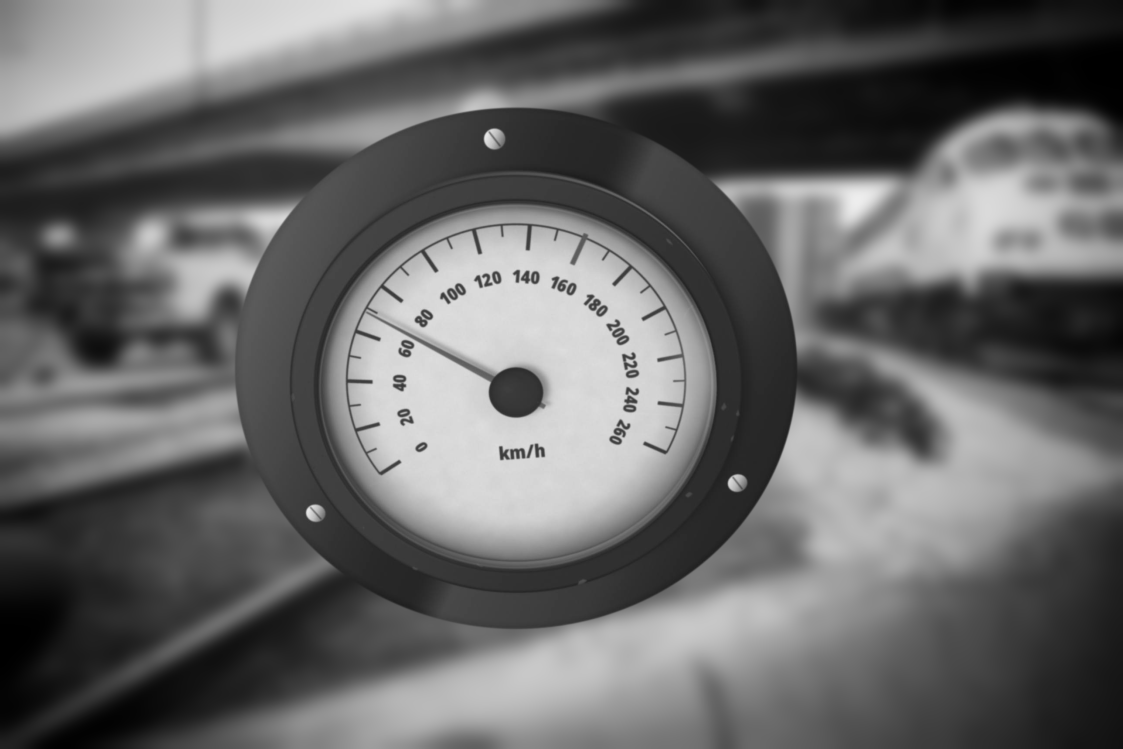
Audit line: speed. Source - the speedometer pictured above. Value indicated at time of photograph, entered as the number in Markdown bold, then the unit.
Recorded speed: **70** km/h
